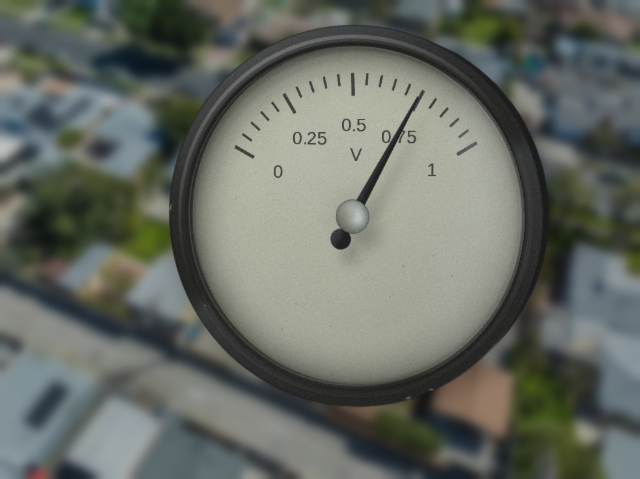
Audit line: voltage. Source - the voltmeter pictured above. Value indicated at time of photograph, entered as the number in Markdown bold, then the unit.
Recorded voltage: **0.75** V
